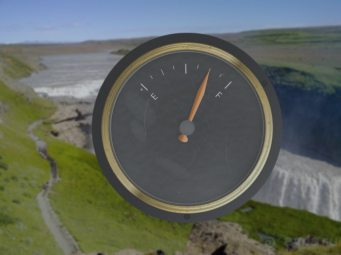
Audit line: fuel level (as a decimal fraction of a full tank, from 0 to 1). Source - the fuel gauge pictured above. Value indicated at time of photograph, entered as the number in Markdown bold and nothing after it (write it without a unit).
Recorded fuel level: **0.75**
